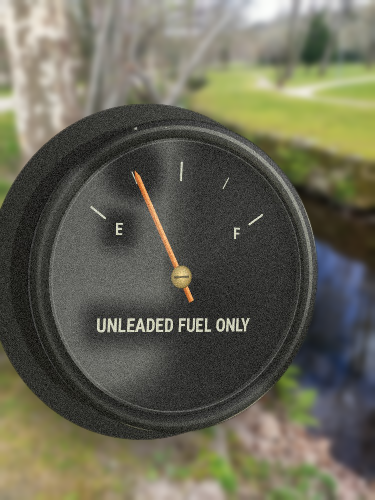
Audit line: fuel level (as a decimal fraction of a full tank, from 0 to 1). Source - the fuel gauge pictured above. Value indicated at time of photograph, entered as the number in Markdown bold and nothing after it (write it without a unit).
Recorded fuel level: **0.25**
